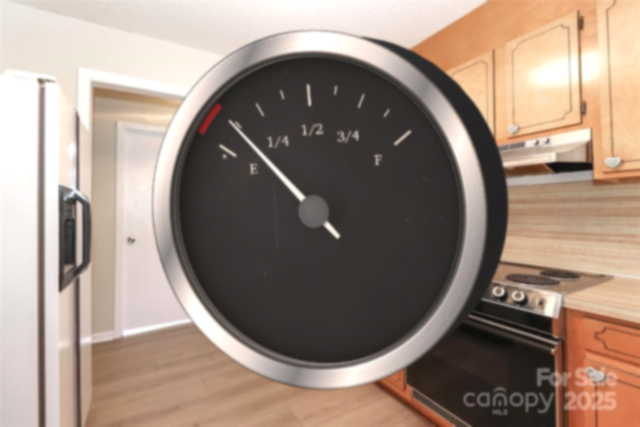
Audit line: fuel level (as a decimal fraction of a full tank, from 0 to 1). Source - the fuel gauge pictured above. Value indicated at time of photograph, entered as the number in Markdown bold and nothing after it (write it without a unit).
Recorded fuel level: **0.125**
